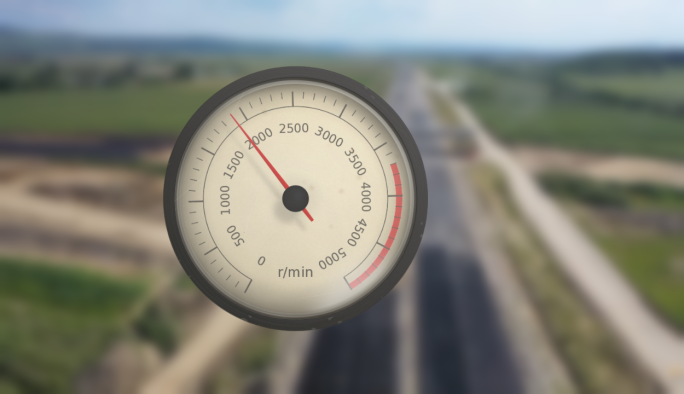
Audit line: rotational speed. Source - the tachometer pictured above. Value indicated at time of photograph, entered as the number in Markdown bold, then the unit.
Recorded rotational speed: **1900** rpm
